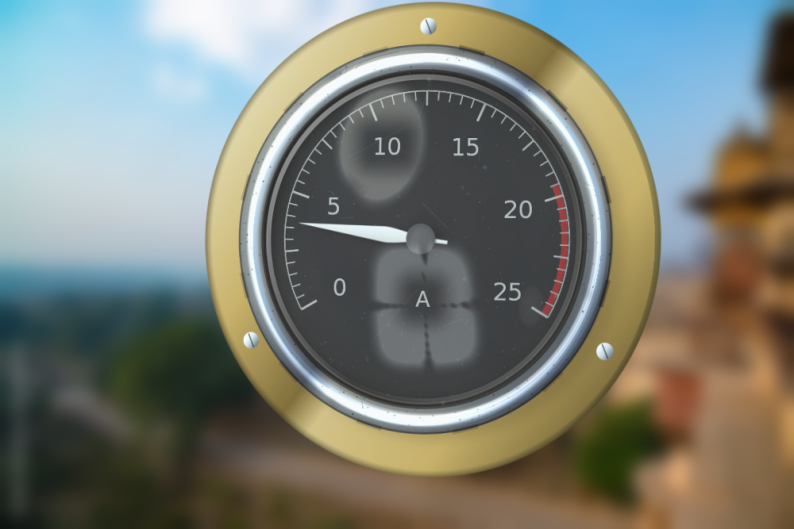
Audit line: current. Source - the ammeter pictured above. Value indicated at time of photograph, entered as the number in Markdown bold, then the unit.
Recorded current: **3.75** A
